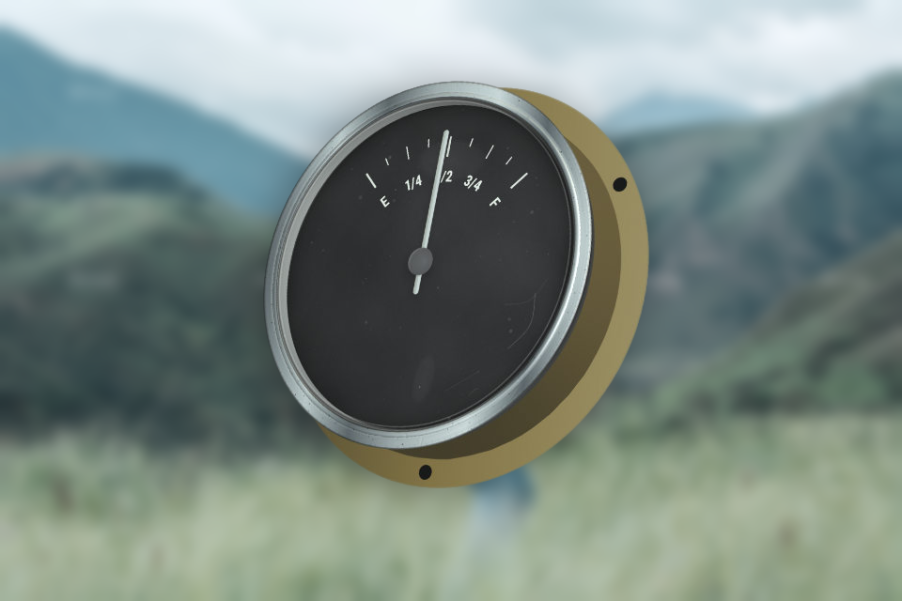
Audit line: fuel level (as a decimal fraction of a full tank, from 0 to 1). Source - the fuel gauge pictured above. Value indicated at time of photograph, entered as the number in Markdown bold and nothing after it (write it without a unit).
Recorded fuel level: **0.5**
